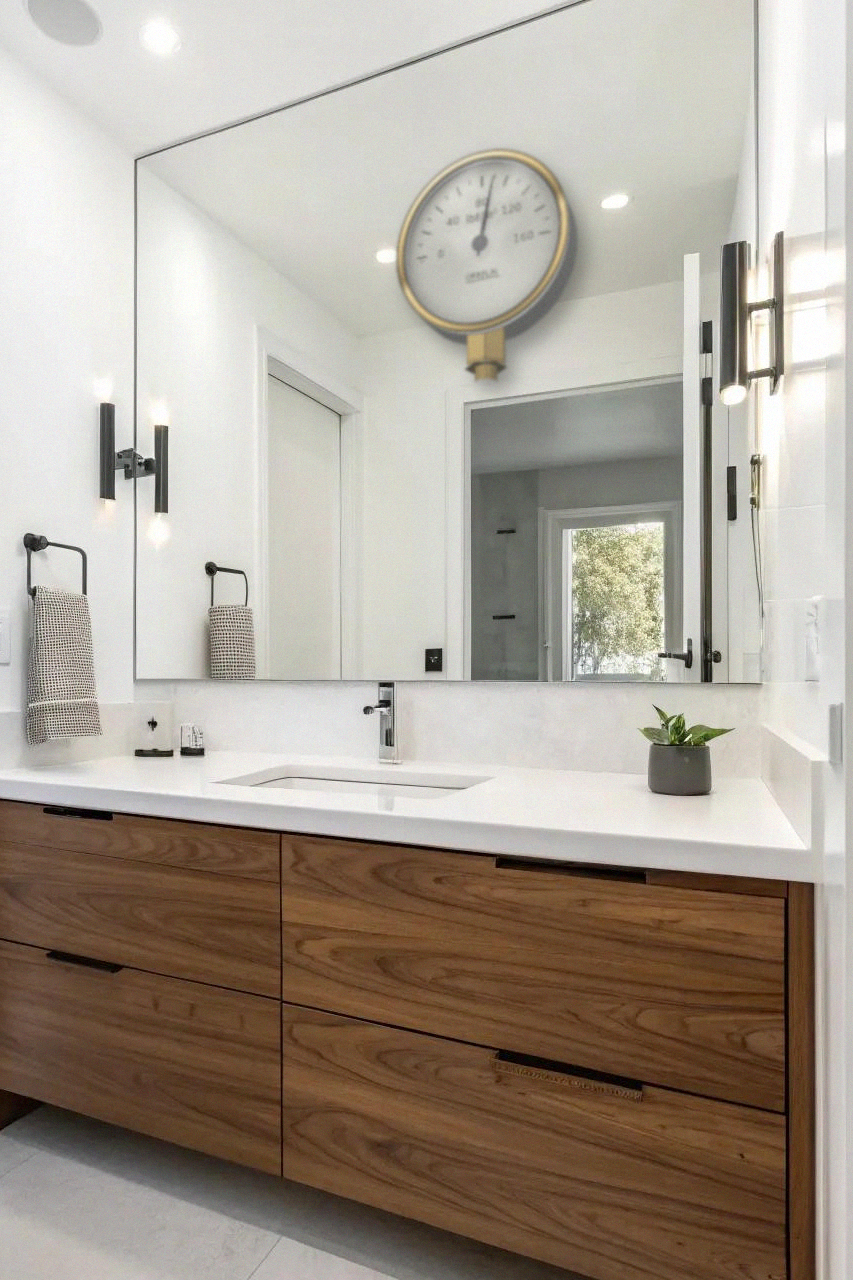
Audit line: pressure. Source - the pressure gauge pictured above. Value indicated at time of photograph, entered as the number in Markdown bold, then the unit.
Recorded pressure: **90** psi
